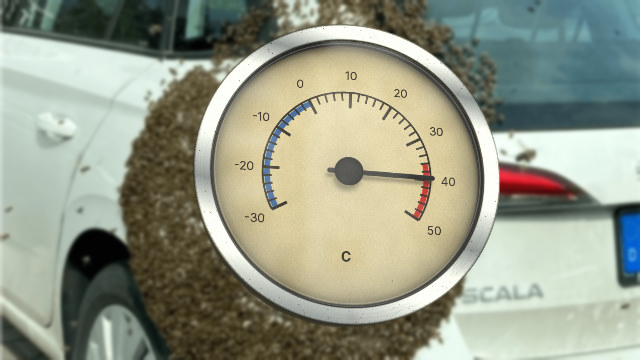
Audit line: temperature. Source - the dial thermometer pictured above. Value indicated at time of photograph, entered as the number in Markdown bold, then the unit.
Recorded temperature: **40** °C
